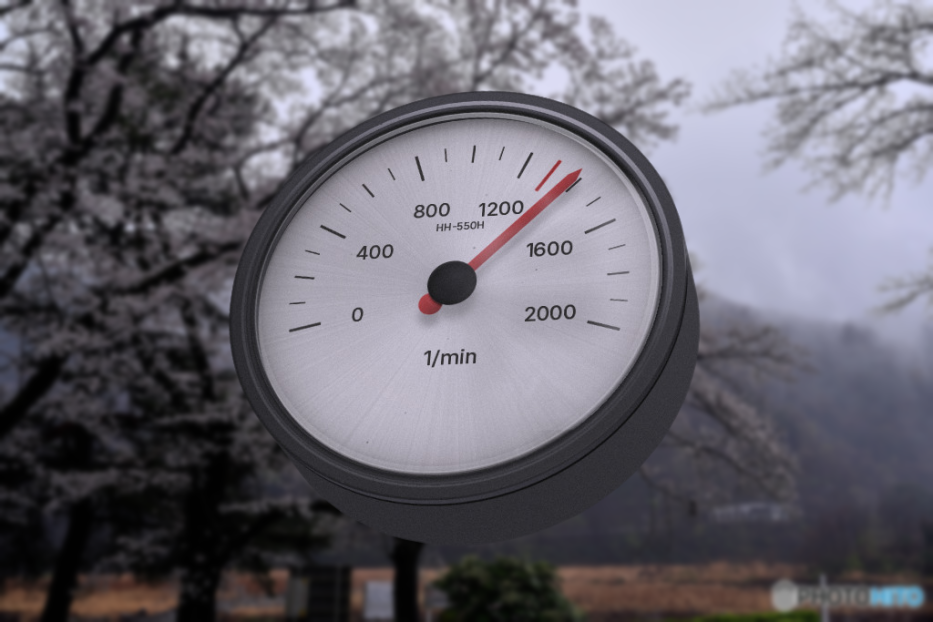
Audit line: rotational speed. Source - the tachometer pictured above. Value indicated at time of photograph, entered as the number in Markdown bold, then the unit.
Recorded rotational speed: **1400** rpm
